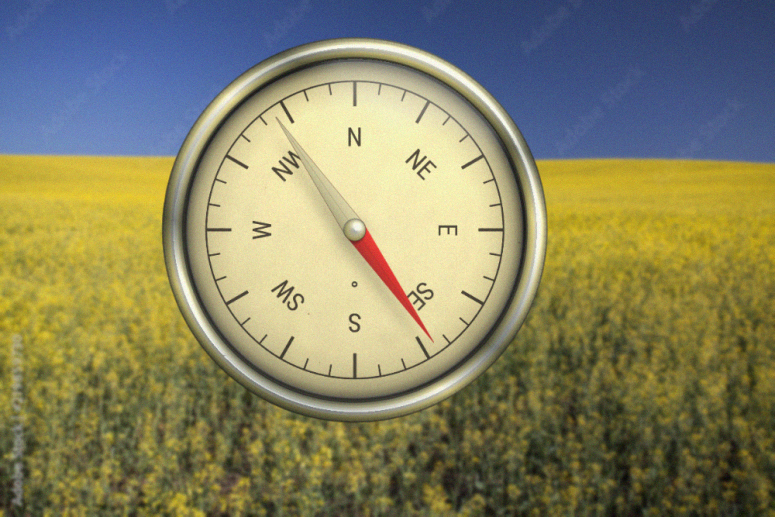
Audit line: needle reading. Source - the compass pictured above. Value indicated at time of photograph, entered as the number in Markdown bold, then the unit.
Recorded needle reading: **145** °
